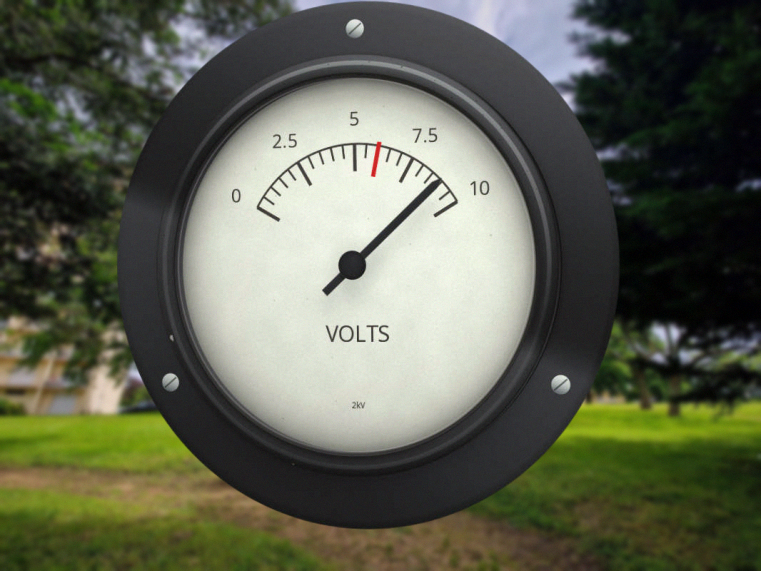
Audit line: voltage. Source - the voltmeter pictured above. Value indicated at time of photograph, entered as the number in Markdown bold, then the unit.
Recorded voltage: **9** V
